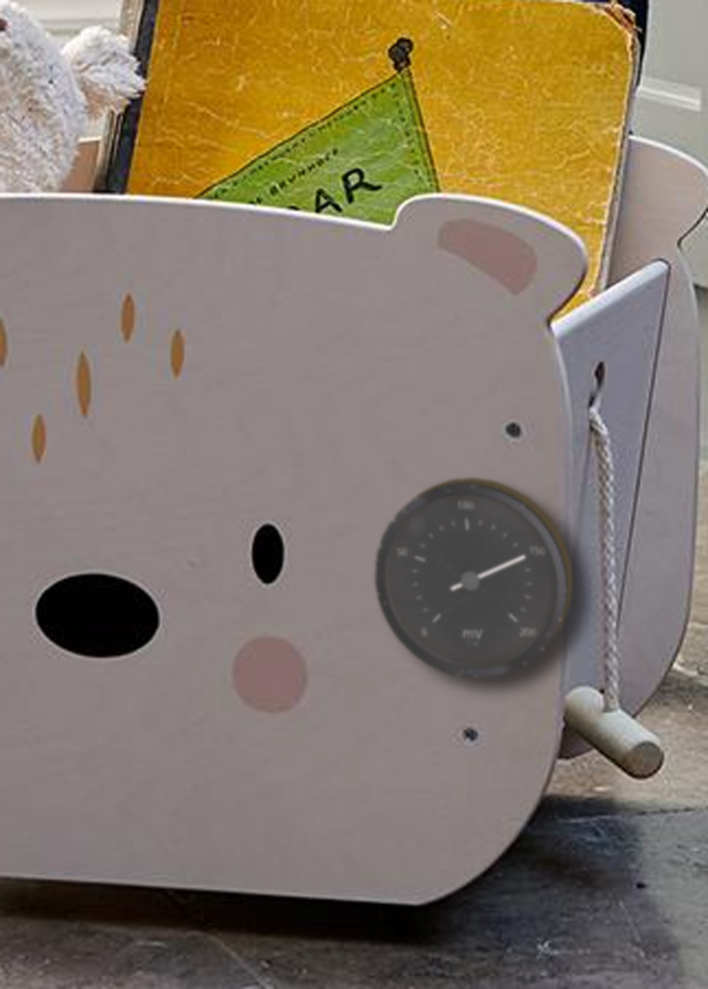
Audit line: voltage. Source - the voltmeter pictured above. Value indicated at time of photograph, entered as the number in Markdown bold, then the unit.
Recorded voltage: **150** mV
